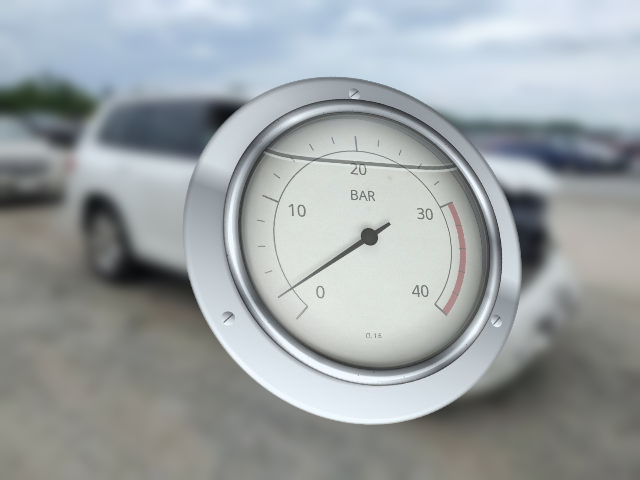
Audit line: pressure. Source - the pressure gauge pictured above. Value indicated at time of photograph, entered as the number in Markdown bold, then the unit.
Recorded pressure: **2** bar
